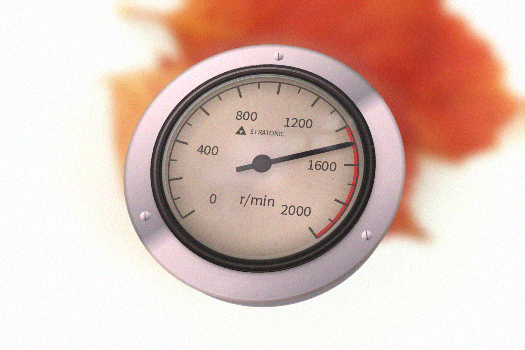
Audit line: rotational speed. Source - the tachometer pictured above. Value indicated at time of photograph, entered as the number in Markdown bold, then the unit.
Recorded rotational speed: **1500** rpm
